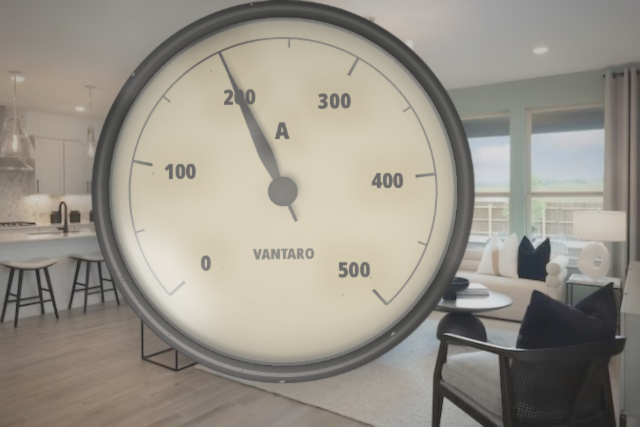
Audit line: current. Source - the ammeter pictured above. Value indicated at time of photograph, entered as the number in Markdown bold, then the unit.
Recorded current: **200** A
